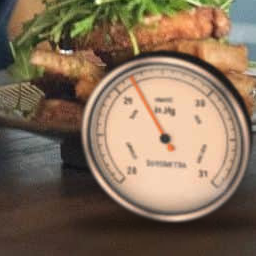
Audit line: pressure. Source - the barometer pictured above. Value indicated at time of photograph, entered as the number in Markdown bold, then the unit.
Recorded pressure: **29.2** inHg
